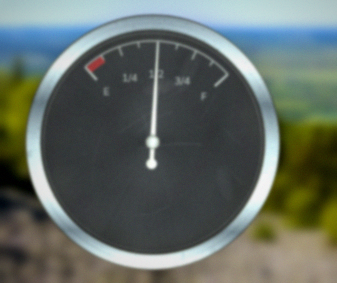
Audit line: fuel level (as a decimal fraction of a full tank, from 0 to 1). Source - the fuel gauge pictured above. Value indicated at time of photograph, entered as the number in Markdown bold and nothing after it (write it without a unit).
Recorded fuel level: **0.5**
